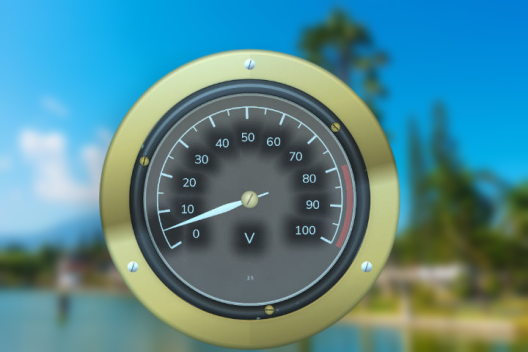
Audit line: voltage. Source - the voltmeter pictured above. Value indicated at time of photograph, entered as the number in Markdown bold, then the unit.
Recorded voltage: **5** V
